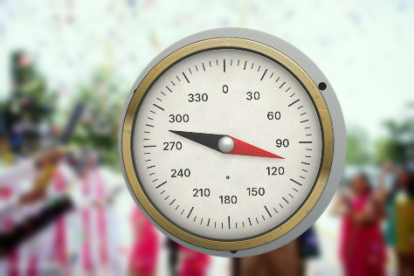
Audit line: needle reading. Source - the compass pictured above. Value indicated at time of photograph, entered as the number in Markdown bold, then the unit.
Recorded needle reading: **105** °
